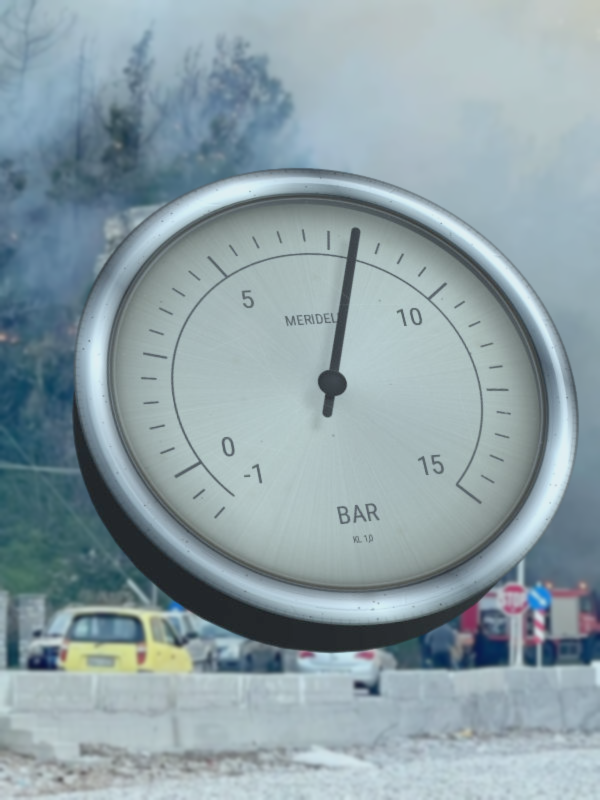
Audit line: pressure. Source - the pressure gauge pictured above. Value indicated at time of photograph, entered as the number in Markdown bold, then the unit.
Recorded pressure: **8** bar
